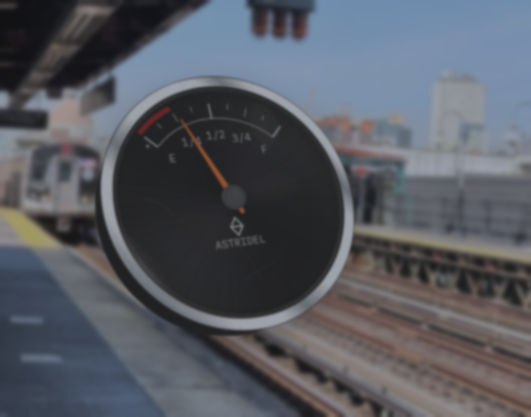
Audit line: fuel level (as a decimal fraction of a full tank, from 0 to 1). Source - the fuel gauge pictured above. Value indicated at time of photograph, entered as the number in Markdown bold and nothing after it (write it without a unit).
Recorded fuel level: **0.25**
